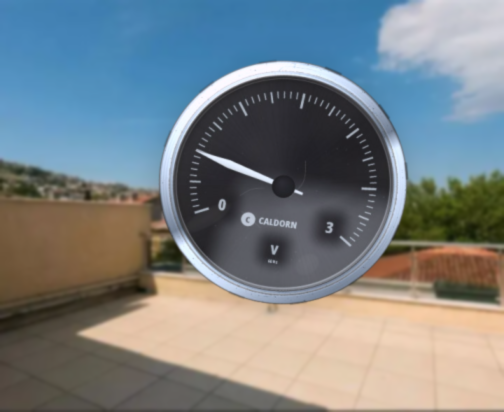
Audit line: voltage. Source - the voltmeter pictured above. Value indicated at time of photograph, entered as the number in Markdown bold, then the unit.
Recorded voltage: **0.5** V
